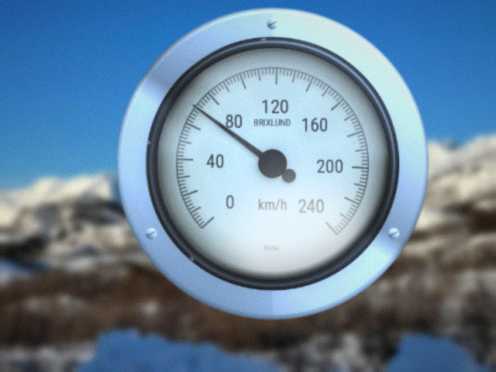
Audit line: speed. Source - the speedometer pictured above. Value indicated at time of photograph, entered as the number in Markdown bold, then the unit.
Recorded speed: **70** km/h
